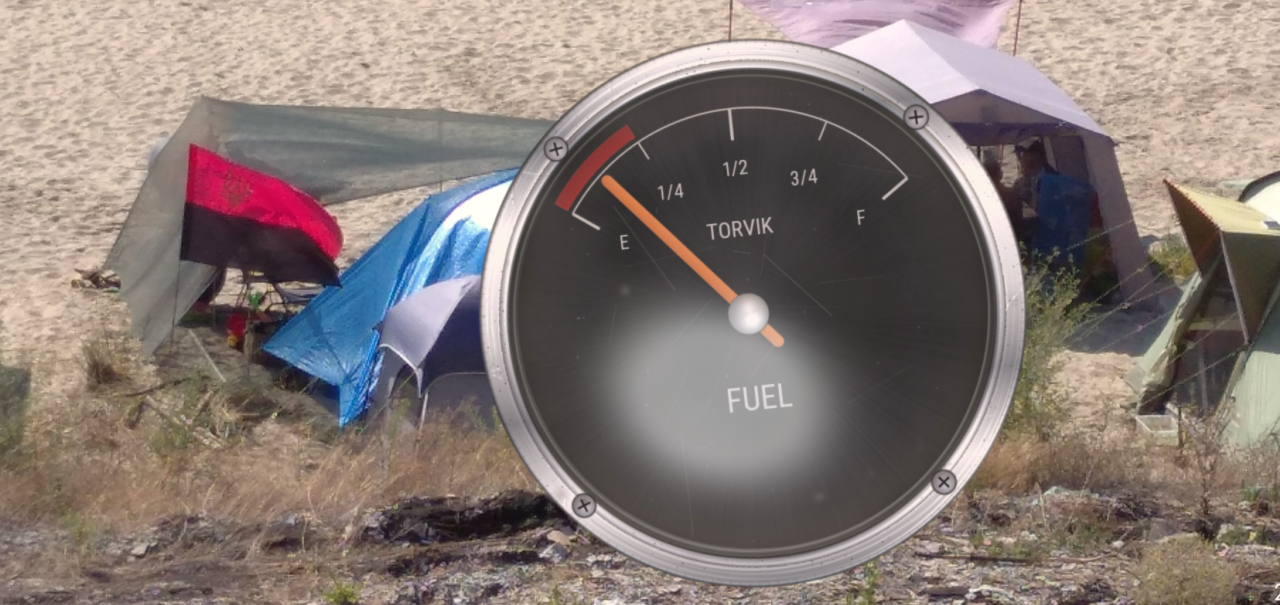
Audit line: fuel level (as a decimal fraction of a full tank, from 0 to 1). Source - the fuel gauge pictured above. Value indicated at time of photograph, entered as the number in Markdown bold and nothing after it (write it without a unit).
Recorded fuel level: **0.125**
